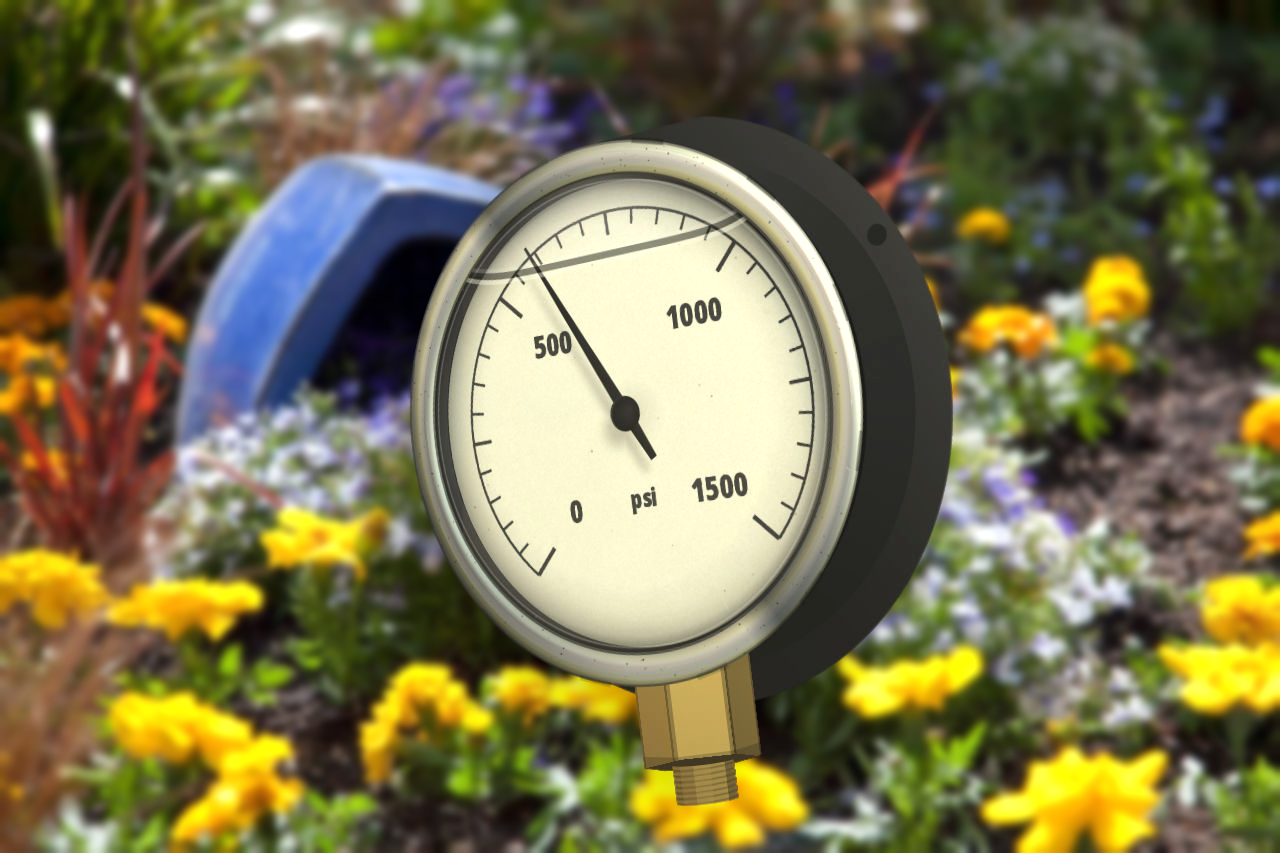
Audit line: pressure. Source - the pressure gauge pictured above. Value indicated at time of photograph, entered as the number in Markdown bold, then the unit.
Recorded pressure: **600** psi
